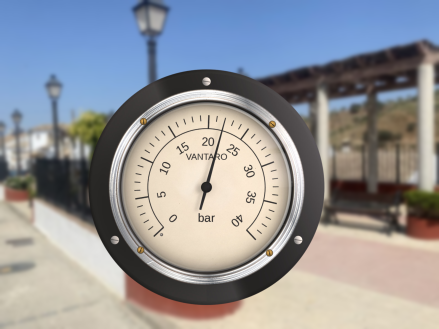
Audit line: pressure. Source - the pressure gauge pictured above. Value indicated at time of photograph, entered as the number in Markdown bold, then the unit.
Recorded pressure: **22** bar
